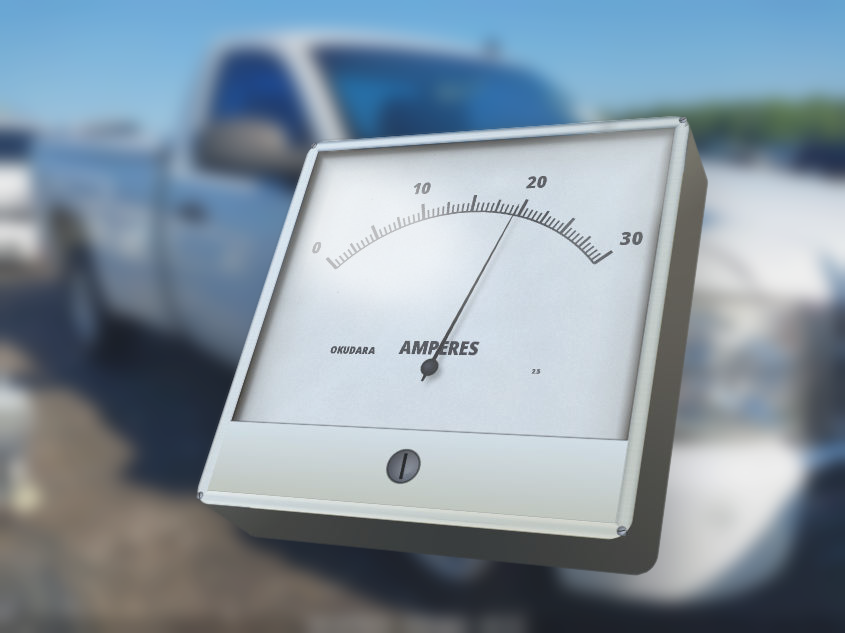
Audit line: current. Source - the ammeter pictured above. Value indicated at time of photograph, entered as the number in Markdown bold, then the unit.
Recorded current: **20** A
